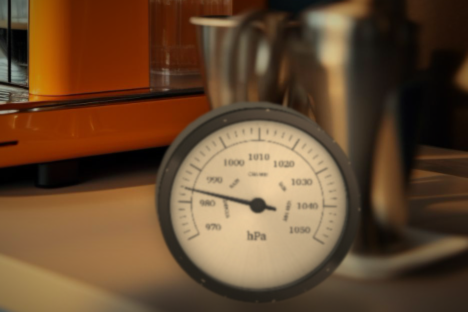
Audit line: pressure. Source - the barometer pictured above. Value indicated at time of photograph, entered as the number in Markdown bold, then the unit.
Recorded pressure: **984** hPa
